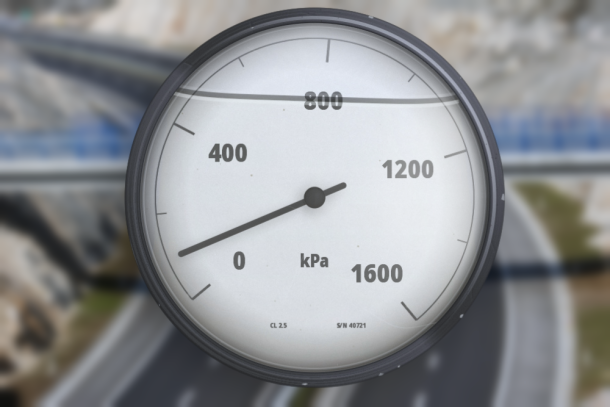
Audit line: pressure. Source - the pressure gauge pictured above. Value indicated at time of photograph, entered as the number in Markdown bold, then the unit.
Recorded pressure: **100** kPa
